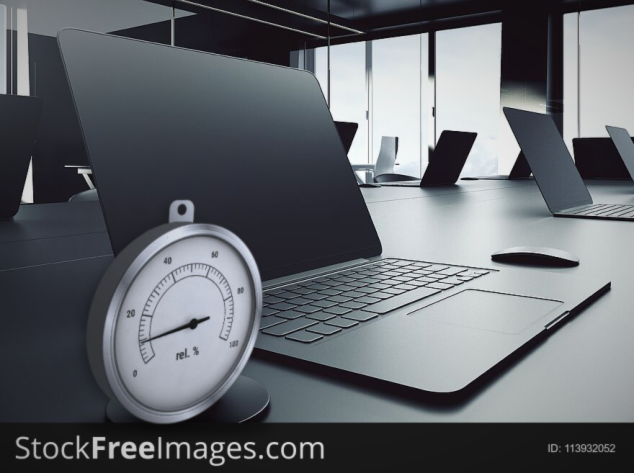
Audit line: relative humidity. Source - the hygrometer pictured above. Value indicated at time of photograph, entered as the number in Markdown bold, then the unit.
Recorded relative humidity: **10** %
